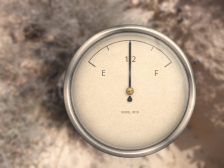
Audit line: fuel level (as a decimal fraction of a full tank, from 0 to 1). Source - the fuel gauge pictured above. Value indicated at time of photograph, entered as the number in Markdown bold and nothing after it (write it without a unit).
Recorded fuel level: **0.5**
